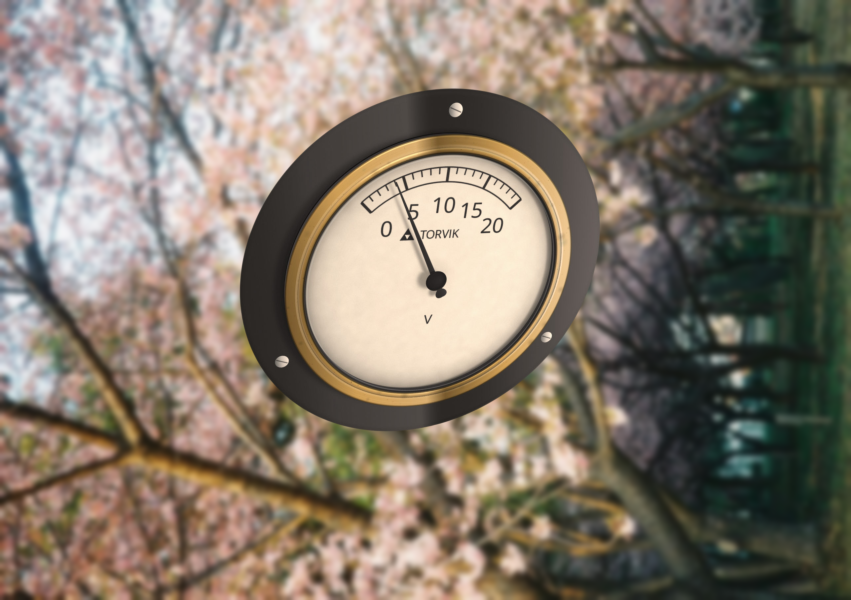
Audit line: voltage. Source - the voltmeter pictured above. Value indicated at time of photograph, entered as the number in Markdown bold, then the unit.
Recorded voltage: **4** V
